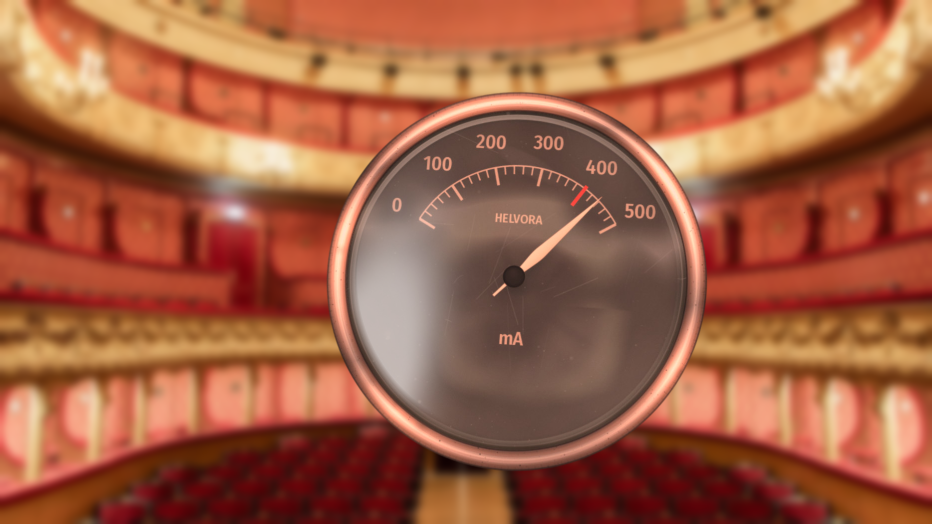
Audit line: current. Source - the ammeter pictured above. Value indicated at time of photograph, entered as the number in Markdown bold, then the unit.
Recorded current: **440** mA
